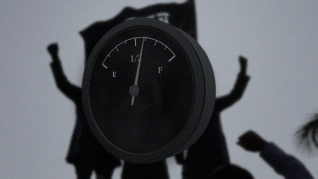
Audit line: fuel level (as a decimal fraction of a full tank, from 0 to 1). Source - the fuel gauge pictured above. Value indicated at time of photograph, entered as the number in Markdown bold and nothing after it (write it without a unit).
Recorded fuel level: **0.625**
